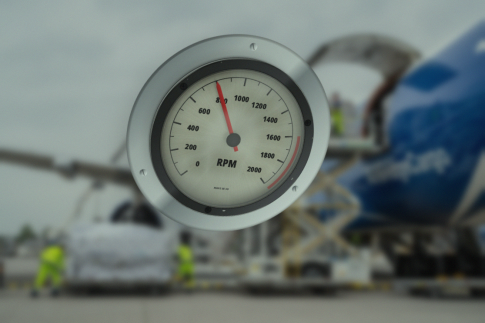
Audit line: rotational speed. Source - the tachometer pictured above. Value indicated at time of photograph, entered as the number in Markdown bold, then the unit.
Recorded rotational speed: **800** rpm
